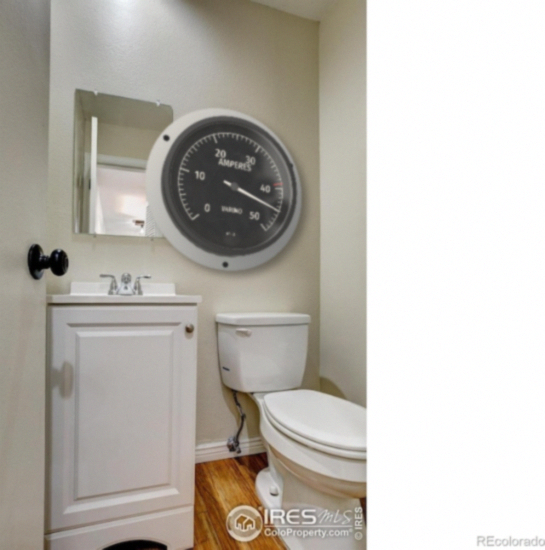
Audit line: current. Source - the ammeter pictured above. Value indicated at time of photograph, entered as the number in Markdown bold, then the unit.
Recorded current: **45** A
